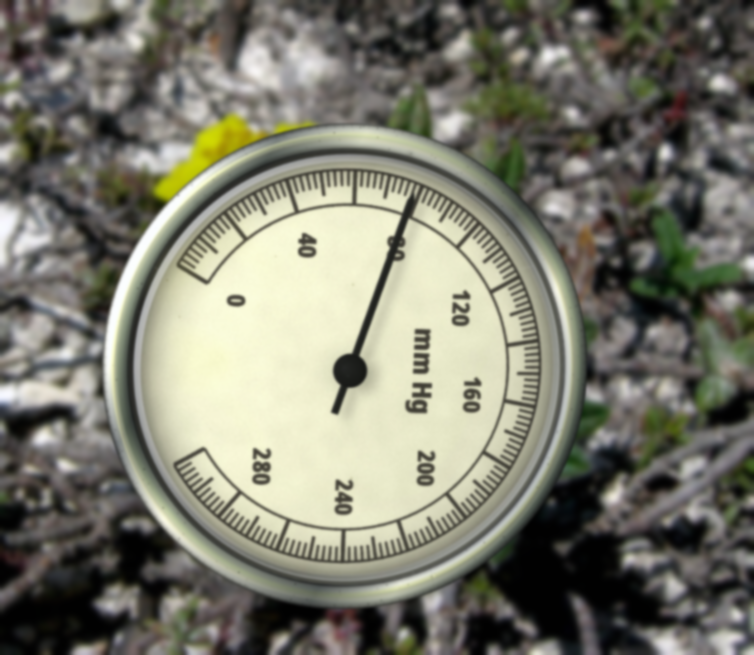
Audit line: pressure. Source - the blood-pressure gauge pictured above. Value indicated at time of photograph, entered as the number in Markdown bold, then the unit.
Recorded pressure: **78** mmHg
